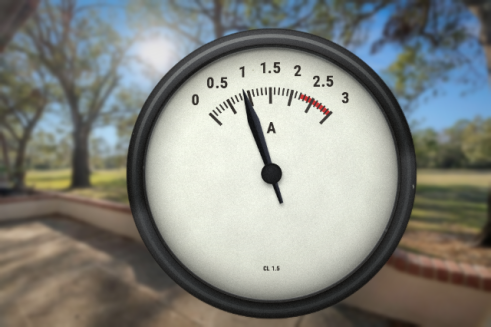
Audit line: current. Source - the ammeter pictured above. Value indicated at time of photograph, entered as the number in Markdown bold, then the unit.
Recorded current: **0.9** A
